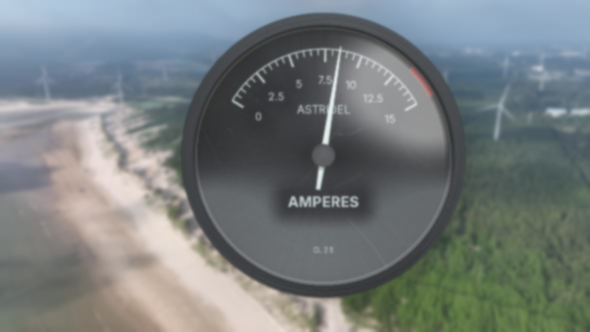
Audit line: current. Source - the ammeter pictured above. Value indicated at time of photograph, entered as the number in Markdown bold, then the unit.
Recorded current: **8.5** A
